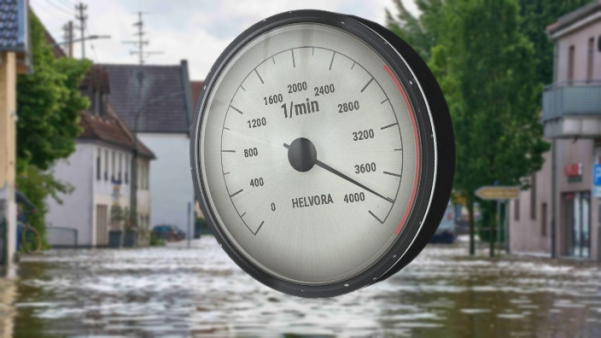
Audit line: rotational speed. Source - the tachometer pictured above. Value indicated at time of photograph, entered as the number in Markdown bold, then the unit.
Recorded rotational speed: **3800** rpm
